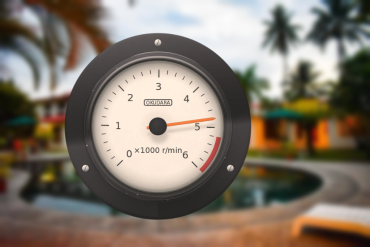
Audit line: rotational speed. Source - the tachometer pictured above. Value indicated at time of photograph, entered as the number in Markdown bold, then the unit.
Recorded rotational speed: **4800** rpm
